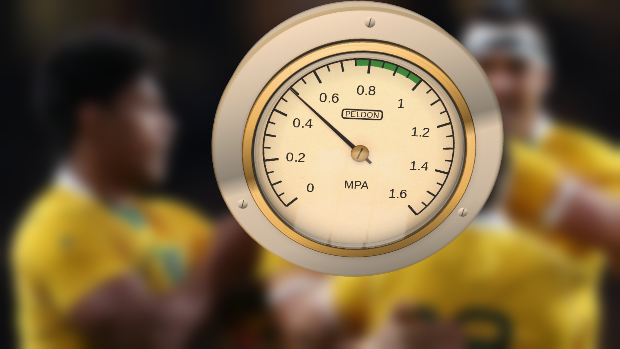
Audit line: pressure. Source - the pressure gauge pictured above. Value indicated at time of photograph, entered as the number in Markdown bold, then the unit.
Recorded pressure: **0.5** MPa
